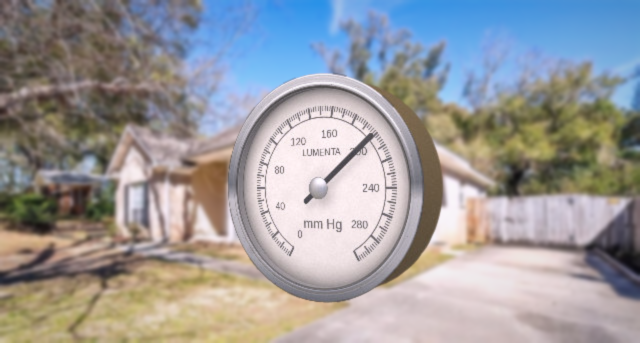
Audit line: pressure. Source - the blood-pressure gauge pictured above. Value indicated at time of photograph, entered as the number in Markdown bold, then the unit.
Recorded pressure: **200** mmHg
